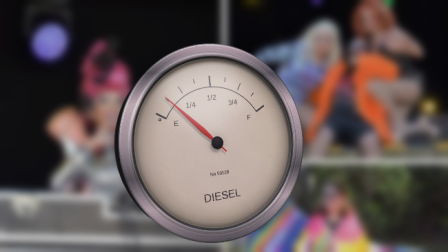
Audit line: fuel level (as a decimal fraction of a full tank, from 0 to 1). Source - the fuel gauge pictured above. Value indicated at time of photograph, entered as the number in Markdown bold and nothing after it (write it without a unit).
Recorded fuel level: **0.125**
